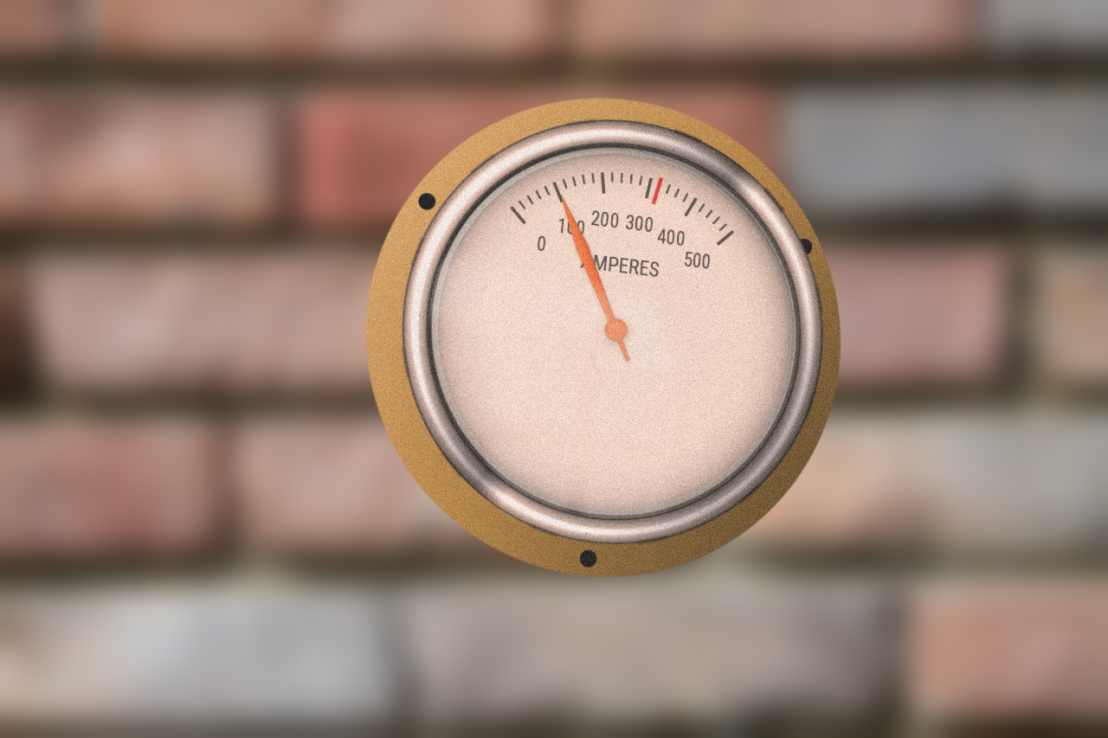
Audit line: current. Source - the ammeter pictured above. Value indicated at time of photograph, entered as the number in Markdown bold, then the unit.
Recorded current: **100** A
